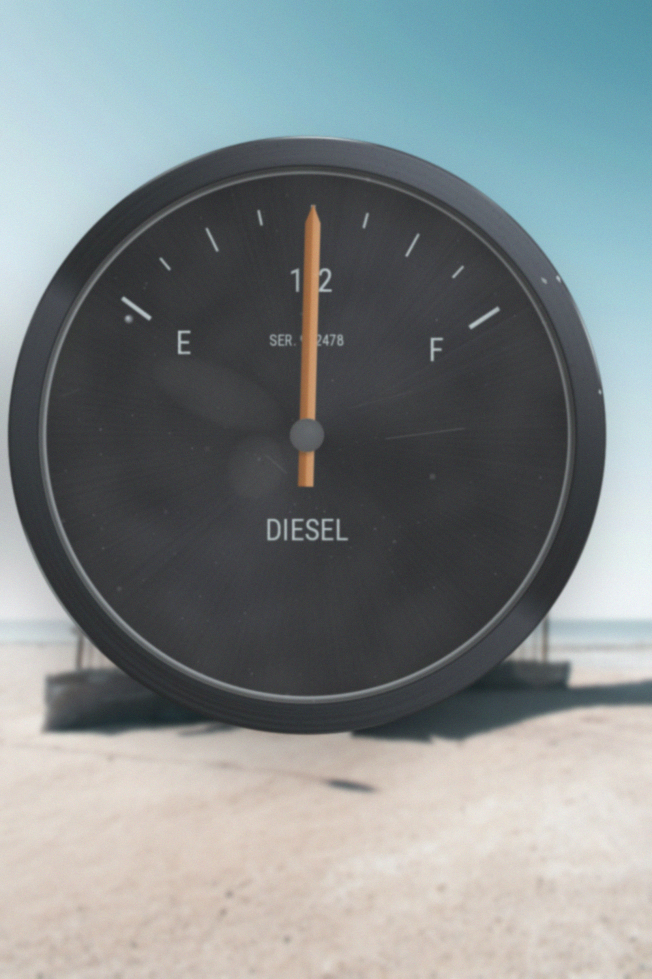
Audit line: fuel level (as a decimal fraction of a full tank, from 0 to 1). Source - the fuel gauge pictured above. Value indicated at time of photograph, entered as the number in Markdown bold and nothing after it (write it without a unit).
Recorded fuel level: **0.5**
